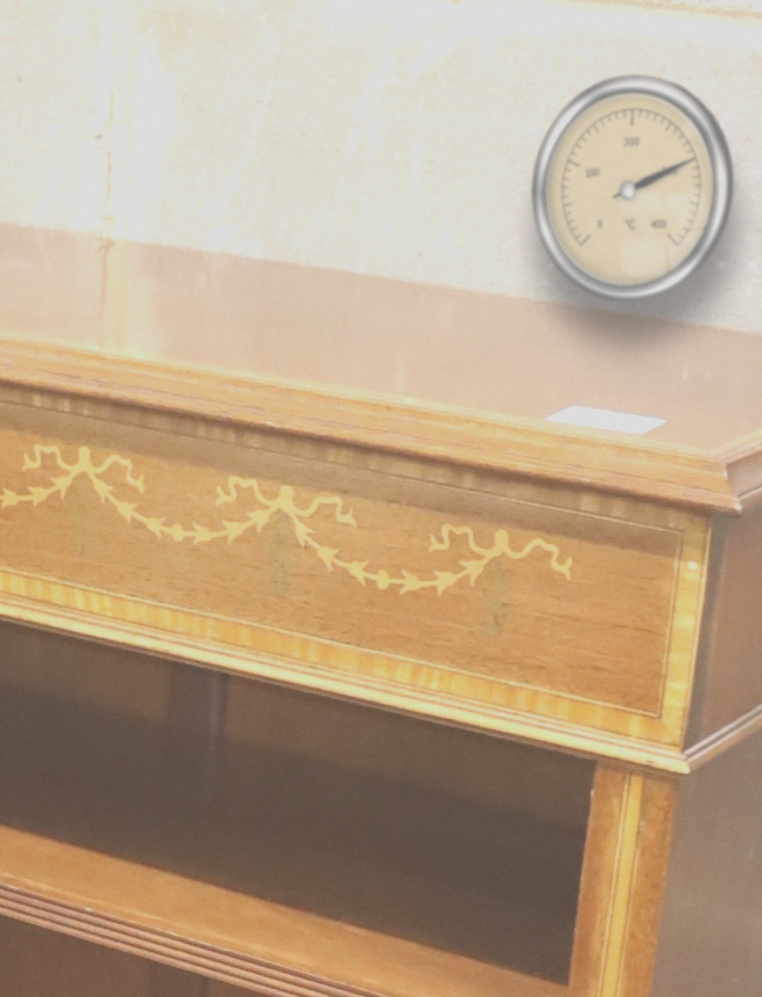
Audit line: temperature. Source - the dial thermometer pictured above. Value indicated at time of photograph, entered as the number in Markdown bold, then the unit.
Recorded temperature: **300** °C
